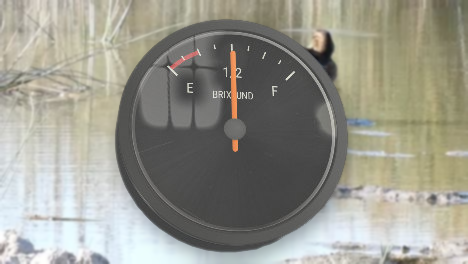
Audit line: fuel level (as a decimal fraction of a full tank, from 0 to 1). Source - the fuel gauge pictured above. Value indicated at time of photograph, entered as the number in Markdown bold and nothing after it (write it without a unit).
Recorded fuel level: **0.5**
